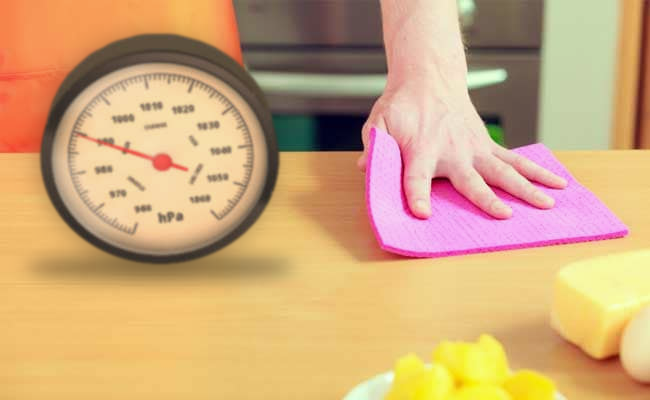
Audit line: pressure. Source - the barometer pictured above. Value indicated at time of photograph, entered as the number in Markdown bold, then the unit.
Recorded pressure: **990** hPa
